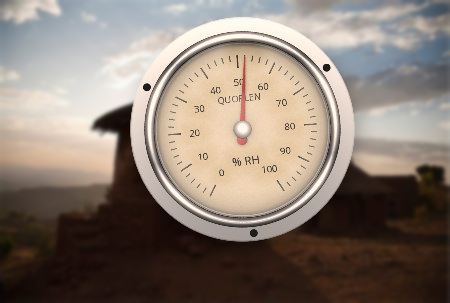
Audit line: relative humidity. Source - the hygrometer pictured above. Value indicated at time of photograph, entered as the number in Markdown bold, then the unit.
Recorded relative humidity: **52** %
